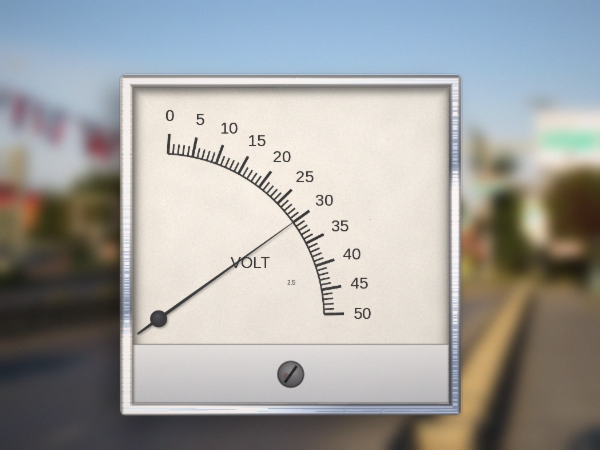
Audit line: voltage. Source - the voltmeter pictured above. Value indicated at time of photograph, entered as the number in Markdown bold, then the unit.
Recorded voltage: **30** V
